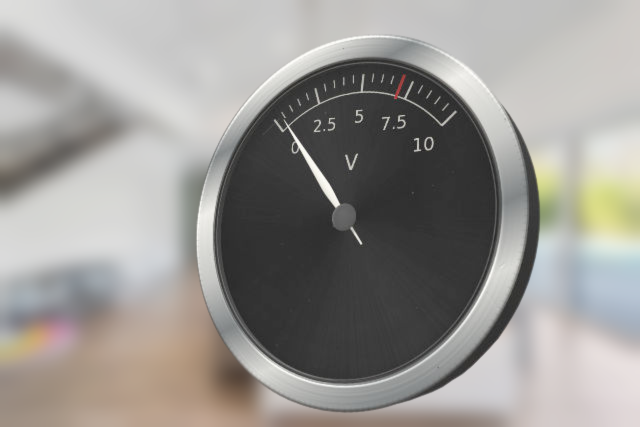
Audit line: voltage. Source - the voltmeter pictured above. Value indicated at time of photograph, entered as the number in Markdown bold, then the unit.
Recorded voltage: **0.5** V
